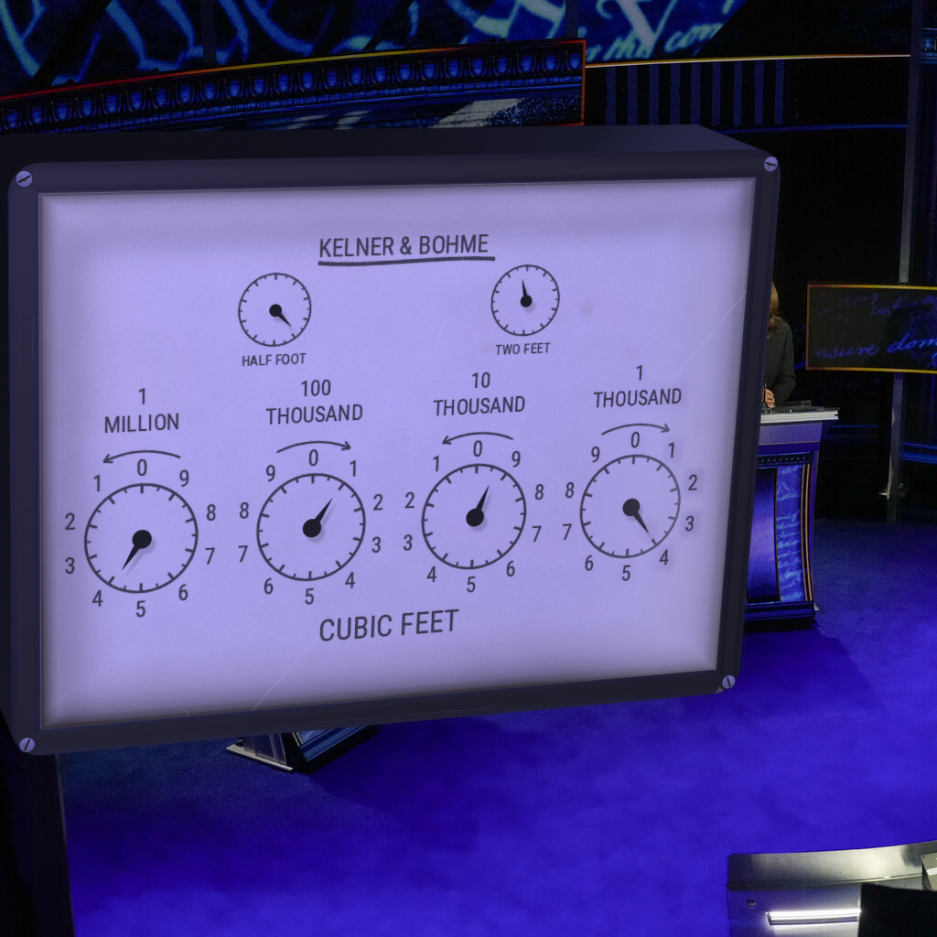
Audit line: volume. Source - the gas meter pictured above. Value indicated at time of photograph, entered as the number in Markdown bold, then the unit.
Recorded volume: **409400** ft³
